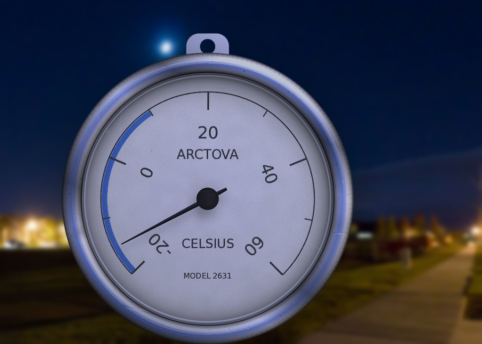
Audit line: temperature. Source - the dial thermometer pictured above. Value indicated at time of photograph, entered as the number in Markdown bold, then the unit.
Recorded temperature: **-15** °C
